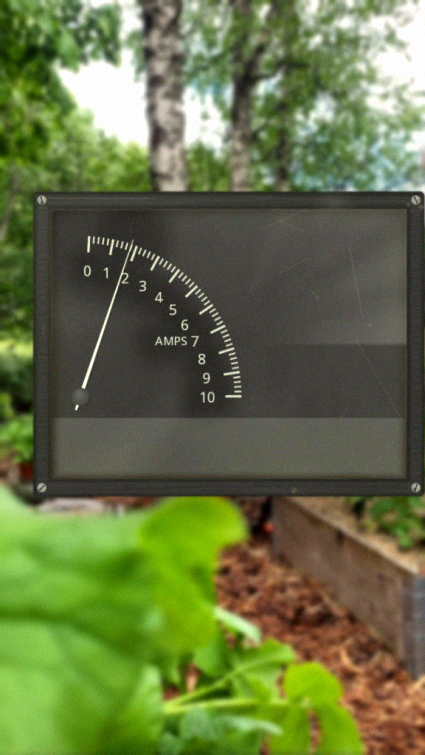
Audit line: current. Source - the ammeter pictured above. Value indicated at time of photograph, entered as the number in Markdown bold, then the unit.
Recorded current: **1.8** A
